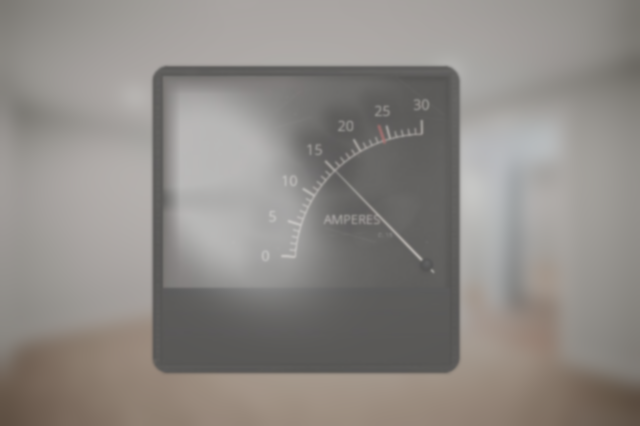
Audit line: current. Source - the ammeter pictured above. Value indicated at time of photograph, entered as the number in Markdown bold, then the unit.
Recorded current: **15** A
